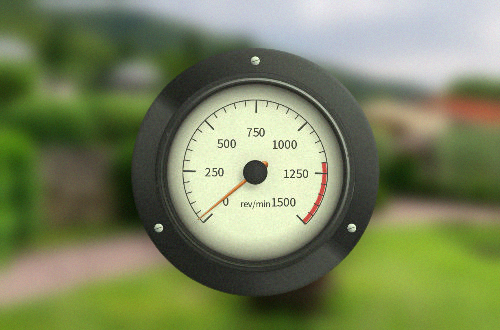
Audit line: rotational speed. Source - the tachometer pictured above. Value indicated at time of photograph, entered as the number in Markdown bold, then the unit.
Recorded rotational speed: **25** rpm
